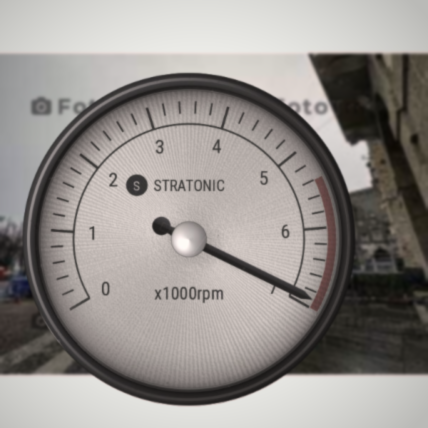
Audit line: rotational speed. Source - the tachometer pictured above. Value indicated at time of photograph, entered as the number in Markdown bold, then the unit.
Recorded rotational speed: **6900** rpm
